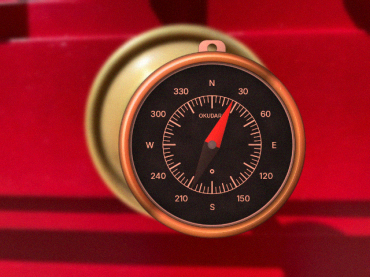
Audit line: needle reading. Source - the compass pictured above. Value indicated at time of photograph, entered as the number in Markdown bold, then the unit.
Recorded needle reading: **25** °
